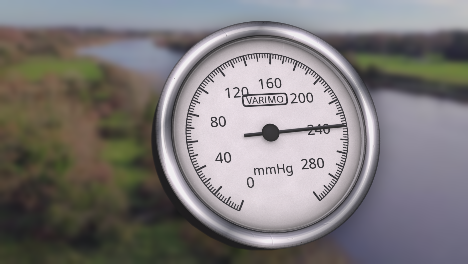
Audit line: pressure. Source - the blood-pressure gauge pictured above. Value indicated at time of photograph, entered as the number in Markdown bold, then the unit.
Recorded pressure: **240** mmHg
